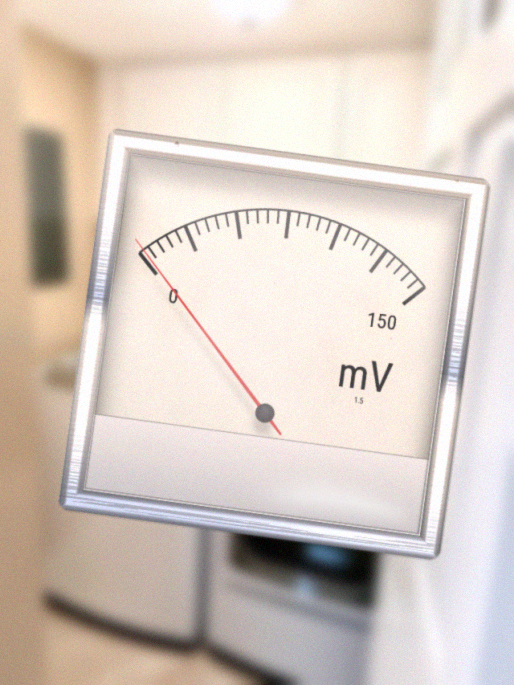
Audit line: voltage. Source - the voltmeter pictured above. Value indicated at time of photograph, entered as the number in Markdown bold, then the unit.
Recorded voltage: **2.5** mV
